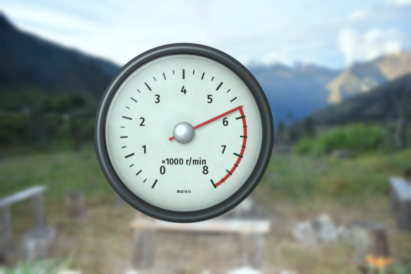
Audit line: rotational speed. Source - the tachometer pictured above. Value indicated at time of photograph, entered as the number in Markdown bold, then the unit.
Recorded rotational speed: **5750** rpm
